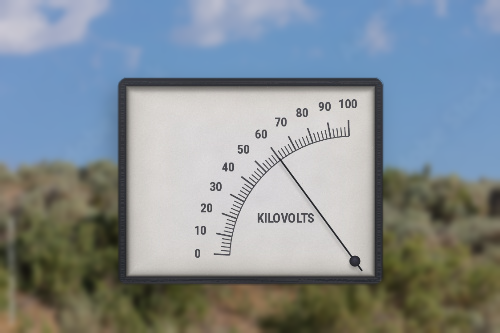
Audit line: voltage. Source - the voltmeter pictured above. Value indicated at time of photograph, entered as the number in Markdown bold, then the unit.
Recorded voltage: **60** kV
